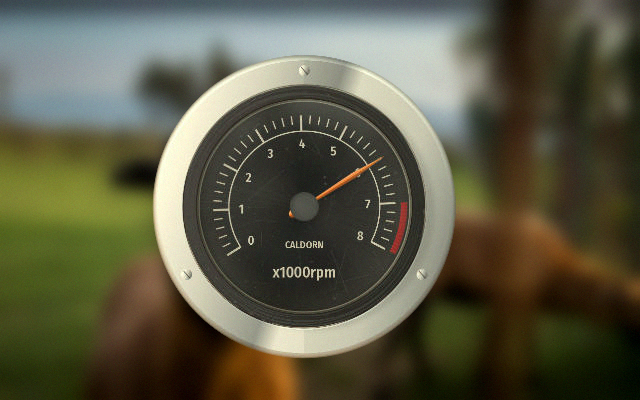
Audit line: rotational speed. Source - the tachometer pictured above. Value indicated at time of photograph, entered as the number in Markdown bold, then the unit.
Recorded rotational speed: **6000** rpm
